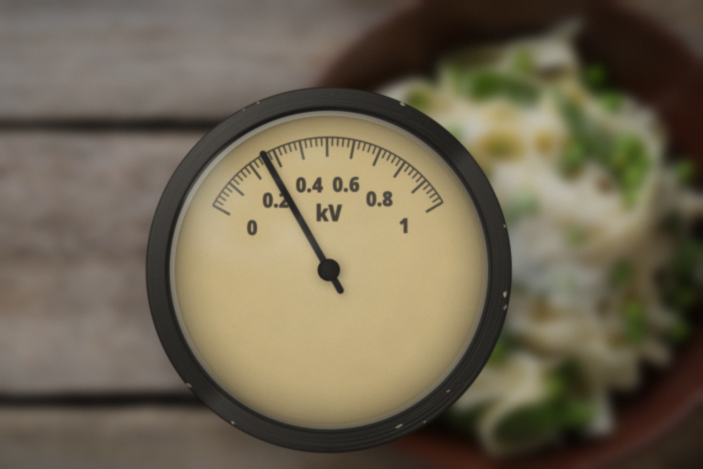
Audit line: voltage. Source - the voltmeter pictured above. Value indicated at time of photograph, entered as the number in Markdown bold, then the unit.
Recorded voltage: **0.26** kV
